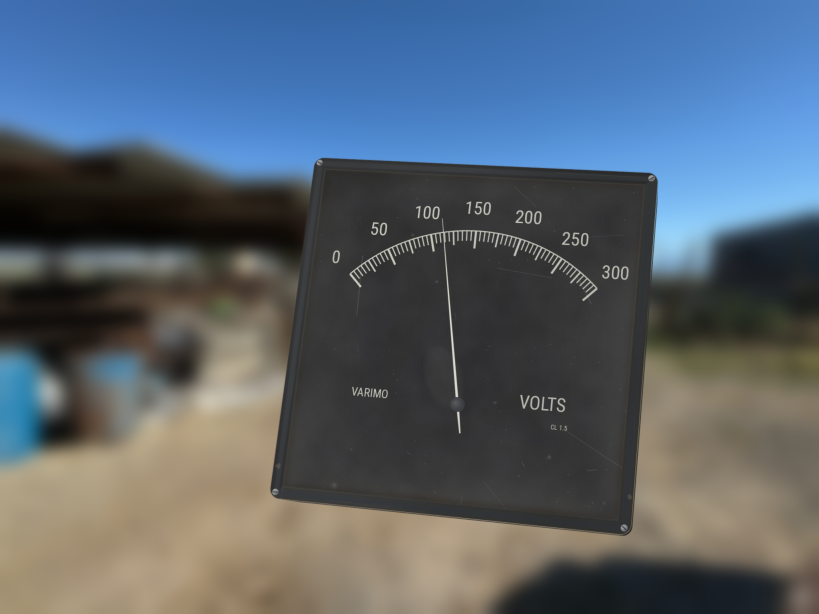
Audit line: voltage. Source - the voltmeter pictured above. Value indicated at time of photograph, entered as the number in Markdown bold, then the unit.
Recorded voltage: **115** V
